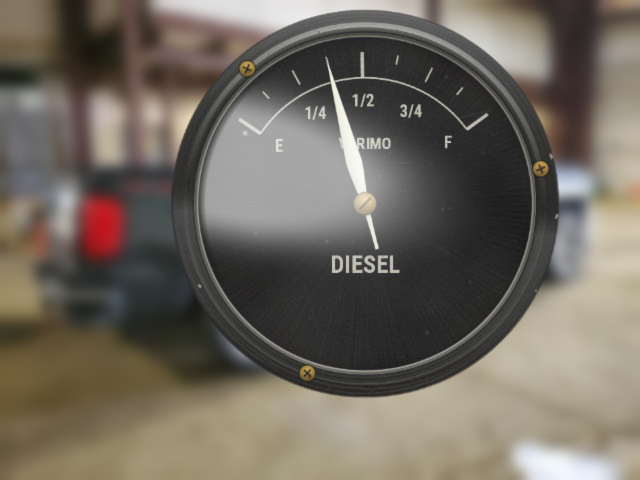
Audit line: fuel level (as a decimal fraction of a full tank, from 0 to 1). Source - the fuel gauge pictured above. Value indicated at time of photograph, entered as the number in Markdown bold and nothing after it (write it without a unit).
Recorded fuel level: **0.375**
